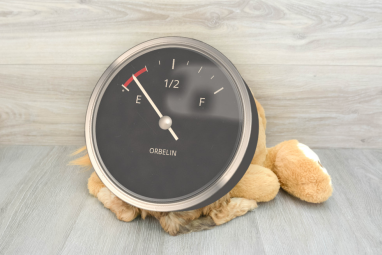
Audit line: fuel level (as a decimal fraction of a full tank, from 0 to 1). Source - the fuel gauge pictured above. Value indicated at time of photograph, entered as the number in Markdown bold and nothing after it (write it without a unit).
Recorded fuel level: **0.125**
